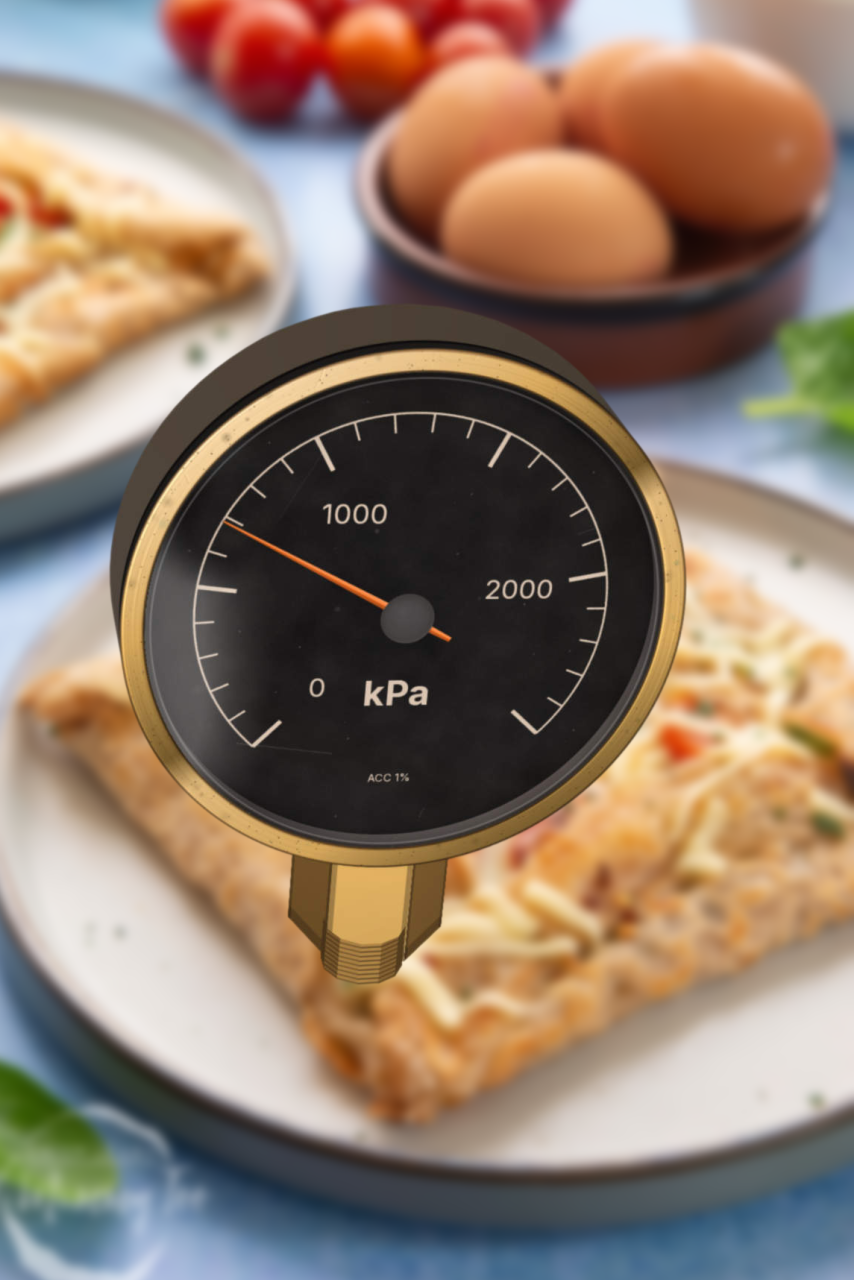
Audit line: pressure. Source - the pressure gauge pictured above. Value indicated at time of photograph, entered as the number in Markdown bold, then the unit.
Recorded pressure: **700** kPa
